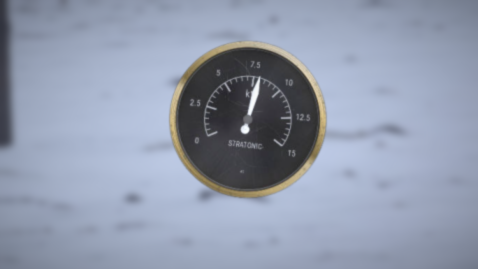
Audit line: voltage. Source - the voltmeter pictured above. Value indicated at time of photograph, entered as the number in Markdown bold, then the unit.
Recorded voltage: **8** kV
